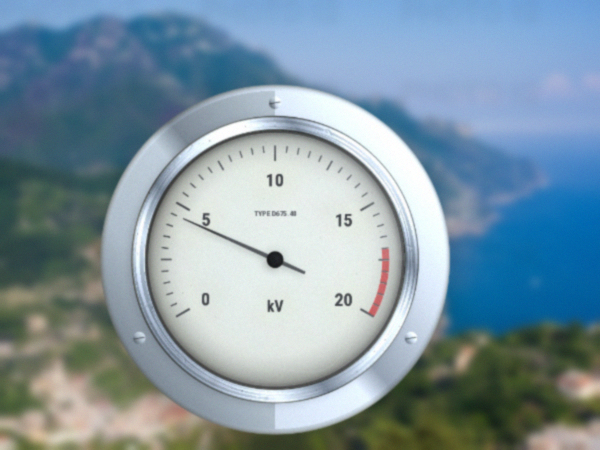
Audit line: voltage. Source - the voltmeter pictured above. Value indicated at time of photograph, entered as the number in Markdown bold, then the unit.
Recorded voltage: **4.5** kV
